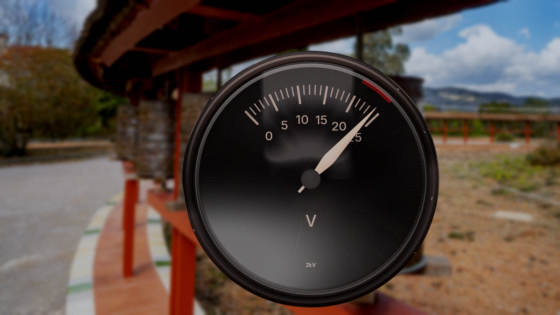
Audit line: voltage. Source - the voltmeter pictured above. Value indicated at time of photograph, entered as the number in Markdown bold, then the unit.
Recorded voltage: **24** V
